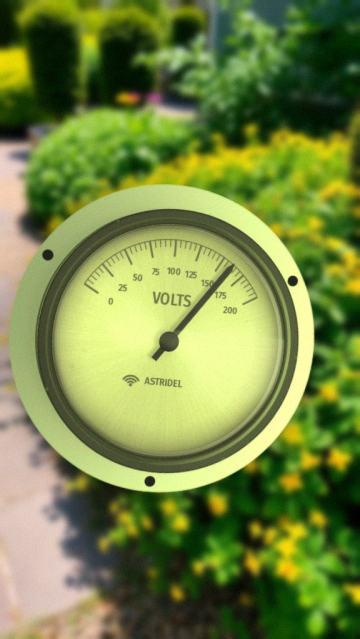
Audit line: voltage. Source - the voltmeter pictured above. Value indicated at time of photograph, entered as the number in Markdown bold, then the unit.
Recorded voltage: **160** V
